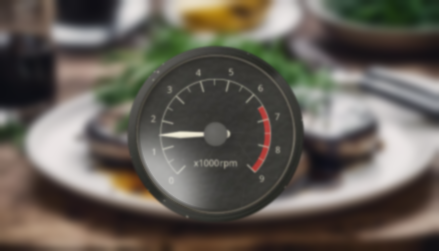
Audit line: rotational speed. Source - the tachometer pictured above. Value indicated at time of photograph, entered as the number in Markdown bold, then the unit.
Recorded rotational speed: **1500** rpm
